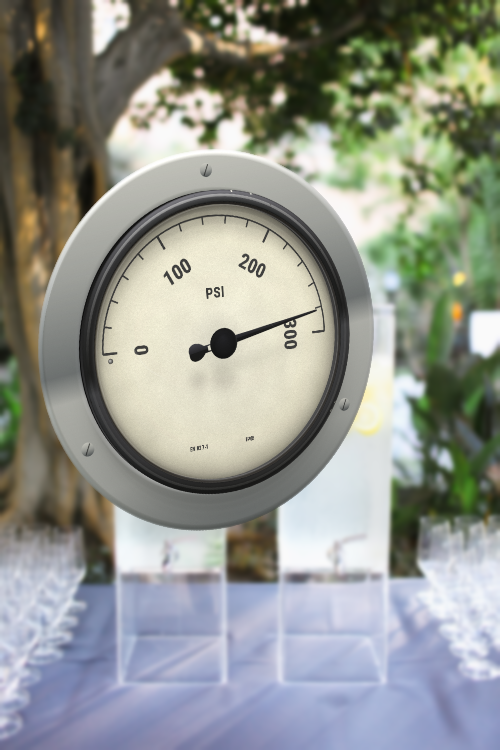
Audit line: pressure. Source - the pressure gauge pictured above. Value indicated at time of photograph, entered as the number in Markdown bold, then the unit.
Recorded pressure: **280** psi
